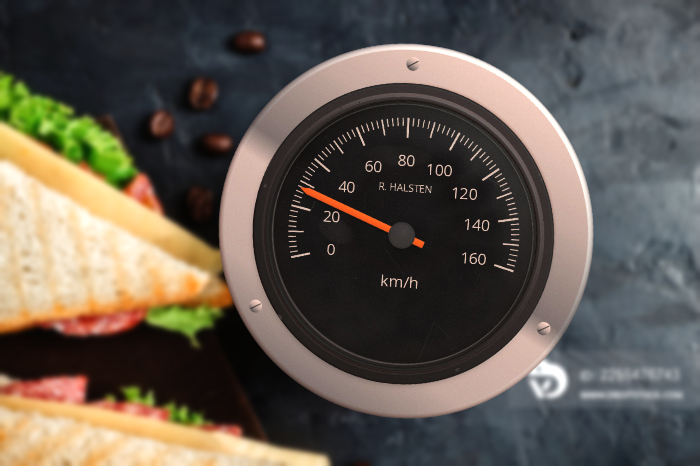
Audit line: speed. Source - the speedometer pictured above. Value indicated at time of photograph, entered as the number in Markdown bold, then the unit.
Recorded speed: **28** km/h
